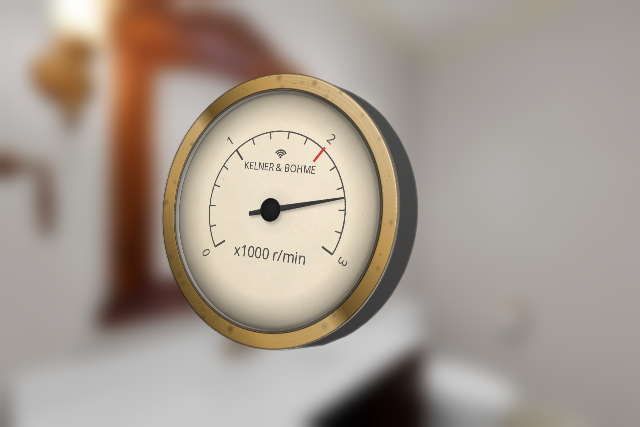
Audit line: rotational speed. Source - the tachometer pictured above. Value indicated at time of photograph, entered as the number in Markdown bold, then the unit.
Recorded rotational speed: **2500** rpm
